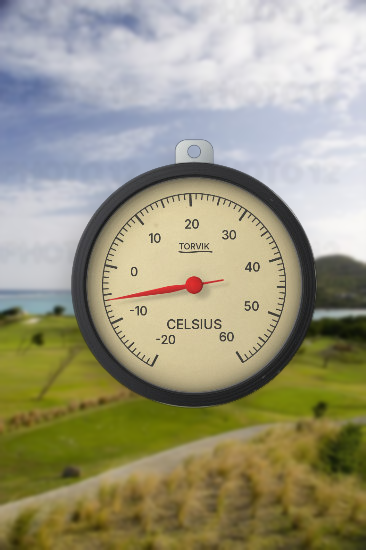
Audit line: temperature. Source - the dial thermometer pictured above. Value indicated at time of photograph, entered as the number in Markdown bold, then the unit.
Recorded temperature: **-6** °C
